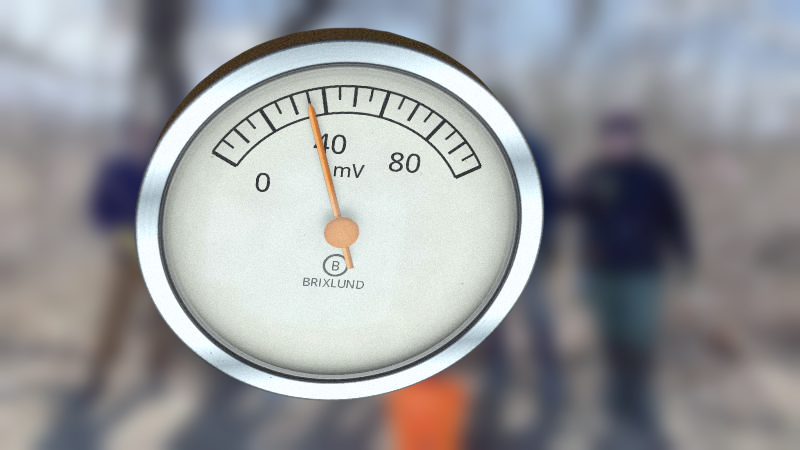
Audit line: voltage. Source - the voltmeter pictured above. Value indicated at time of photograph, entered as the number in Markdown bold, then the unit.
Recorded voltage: **35** mV
